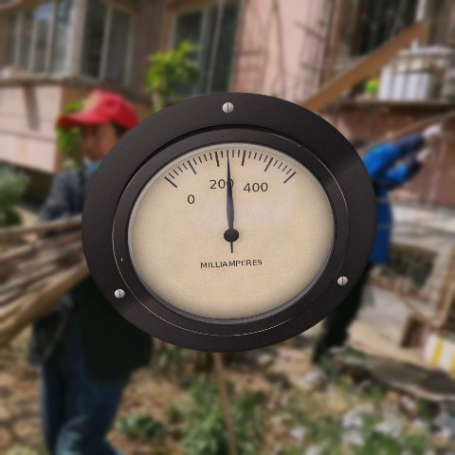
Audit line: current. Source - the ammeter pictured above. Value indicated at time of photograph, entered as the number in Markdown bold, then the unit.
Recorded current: **240** mA
